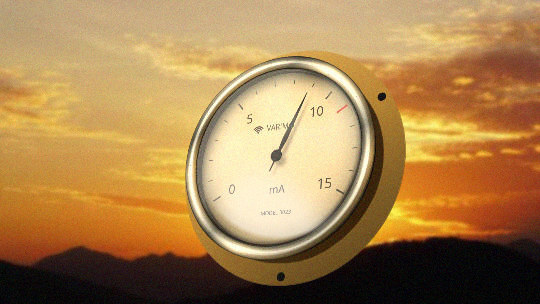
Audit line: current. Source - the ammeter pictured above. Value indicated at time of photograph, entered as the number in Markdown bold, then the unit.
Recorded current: **9** mA
